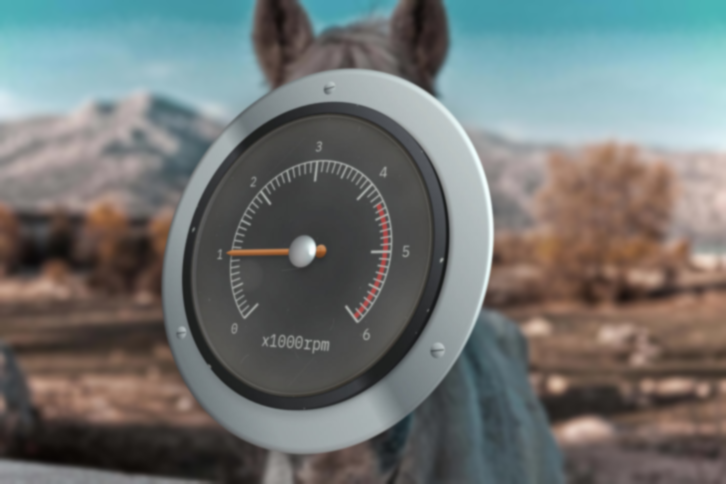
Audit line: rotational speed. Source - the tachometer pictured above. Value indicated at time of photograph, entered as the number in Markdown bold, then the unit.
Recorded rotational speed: **1000** rpm
